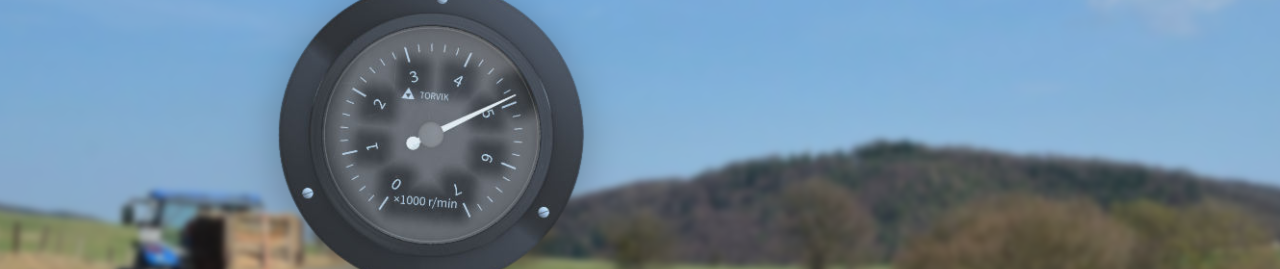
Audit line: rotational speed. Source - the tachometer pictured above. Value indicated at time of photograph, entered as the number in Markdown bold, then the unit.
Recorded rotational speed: **4900** rpm
